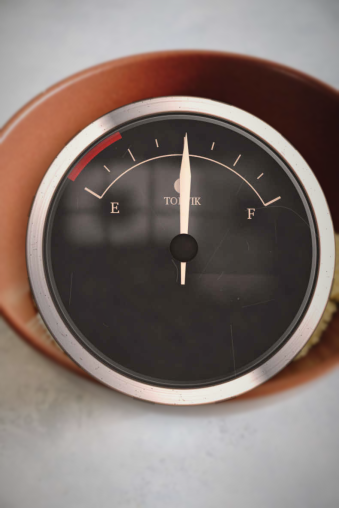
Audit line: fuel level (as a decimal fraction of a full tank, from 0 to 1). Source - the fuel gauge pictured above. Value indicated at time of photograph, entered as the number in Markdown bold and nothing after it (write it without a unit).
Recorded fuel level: **0.5**
